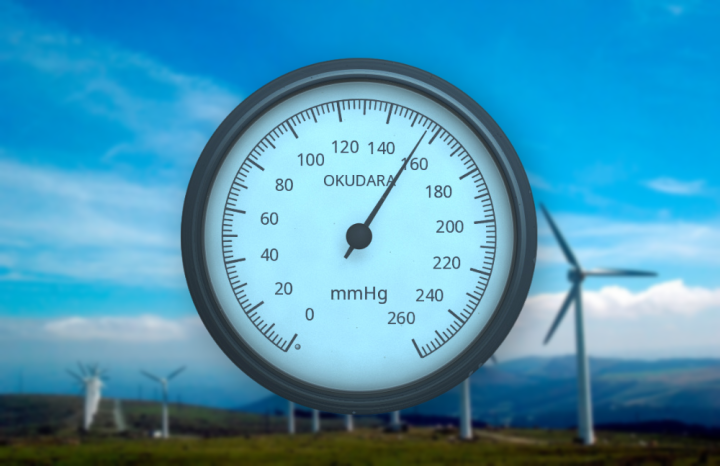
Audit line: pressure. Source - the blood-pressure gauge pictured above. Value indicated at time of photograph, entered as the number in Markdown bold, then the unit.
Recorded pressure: **156** mmHg
